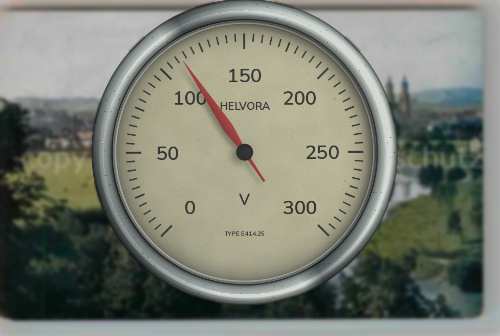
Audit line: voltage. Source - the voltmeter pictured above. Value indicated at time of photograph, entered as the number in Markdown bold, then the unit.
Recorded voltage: **112.5** V
